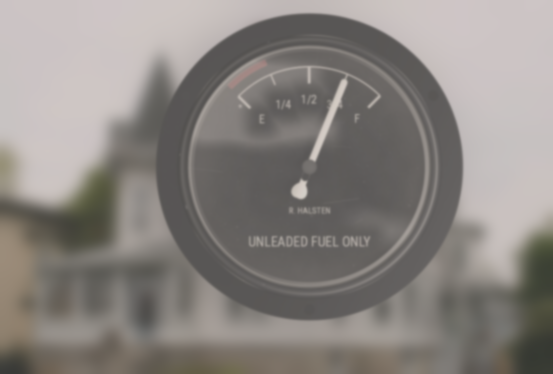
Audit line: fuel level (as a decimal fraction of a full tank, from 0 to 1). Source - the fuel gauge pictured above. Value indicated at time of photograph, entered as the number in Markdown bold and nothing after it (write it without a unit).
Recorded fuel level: **0.75**
